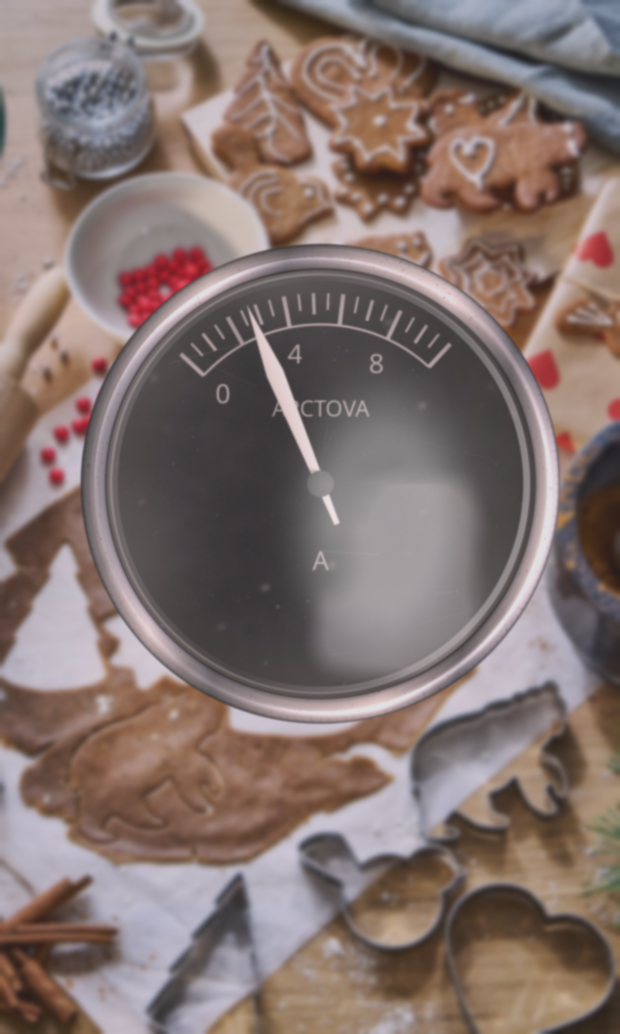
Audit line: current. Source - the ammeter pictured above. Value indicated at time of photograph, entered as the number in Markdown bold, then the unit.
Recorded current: **2.75** A
